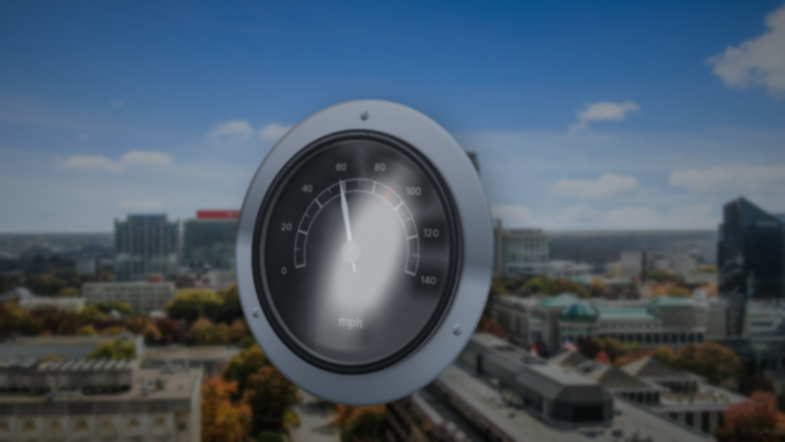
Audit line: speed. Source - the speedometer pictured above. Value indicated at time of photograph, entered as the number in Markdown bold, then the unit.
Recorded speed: **60** mph
